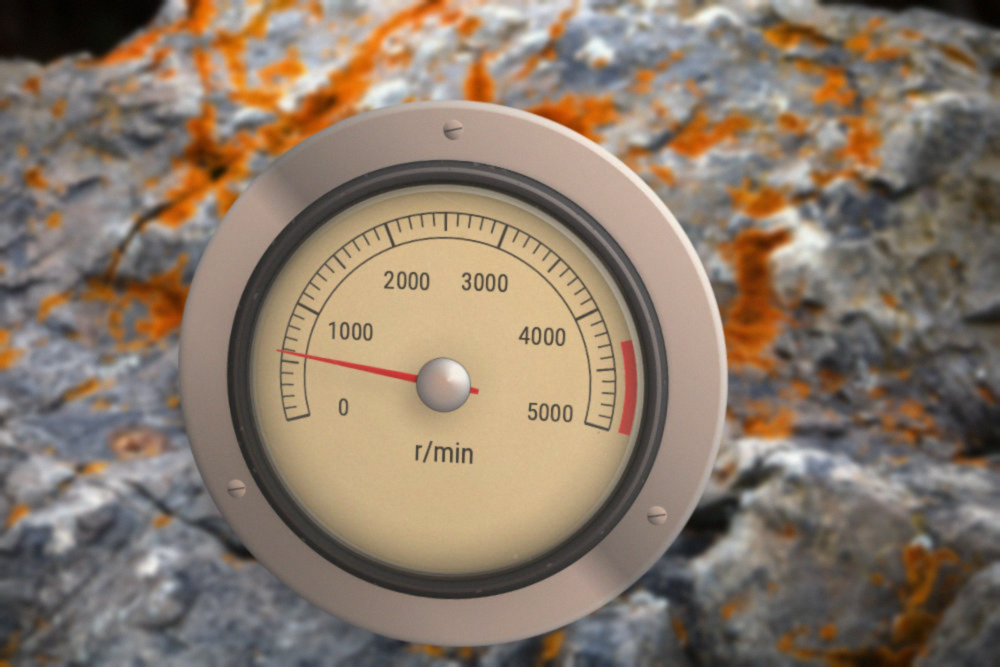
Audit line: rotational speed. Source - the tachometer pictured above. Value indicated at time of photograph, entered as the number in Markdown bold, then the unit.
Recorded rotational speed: **600** rpm
